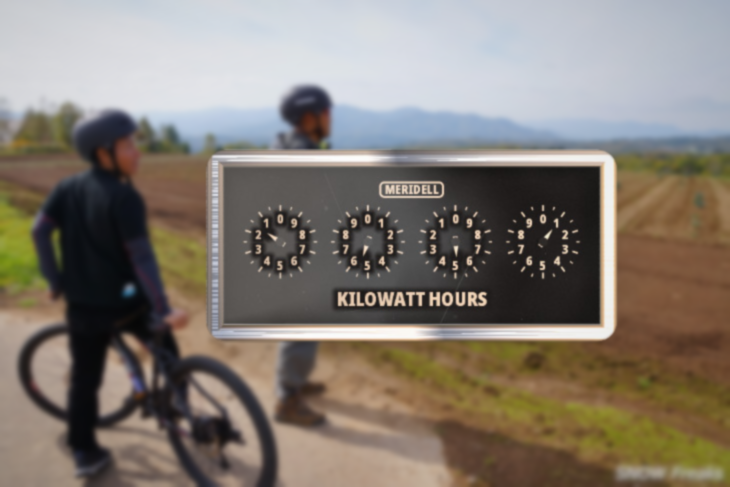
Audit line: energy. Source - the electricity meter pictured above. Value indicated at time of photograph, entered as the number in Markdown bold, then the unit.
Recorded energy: **1551** kWh
